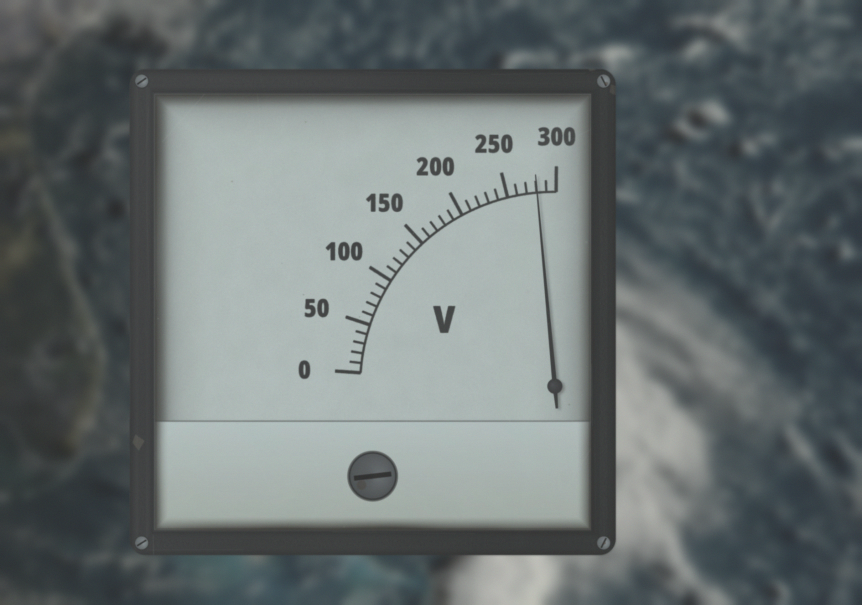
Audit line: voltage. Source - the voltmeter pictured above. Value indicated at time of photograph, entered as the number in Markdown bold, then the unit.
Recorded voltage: **280** V
